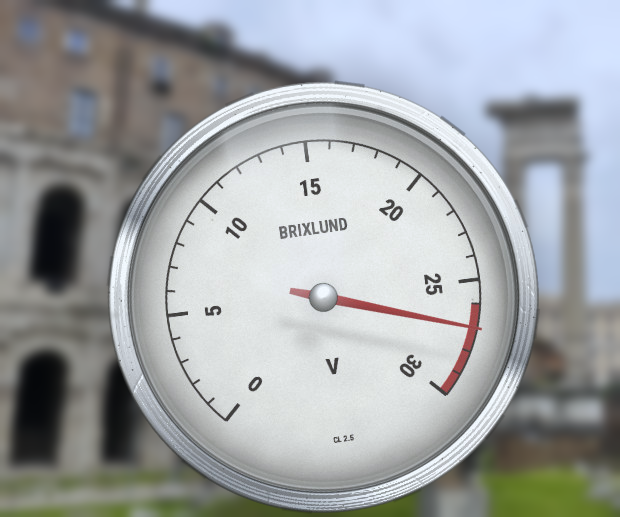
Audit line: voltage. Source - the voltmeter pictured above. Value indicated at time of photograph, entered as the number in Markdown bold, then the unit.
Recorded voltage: **27** V
